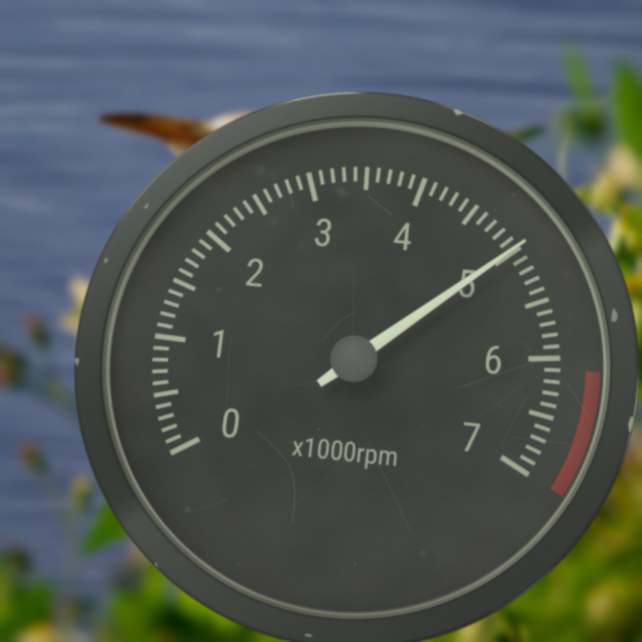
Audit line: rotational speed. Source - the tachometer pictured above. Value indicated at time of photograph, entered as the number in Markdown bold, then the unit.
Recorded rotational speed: **5000** rpm
